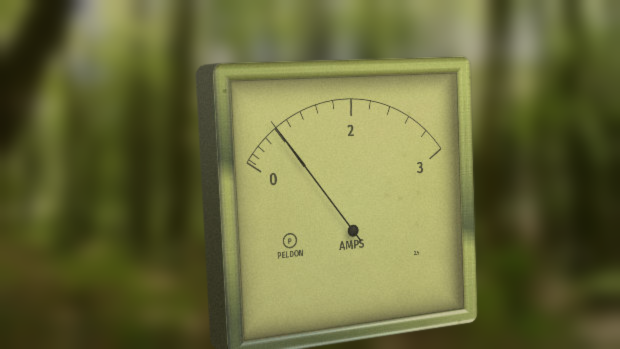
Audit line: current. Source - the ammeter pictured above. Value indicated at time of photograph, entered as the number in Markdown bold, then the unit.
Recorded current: **1** A
